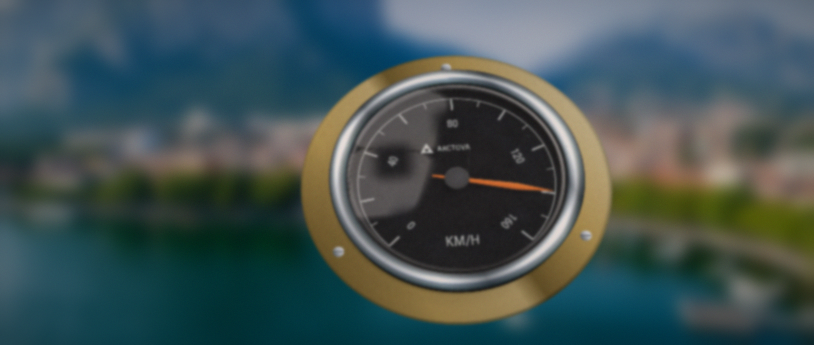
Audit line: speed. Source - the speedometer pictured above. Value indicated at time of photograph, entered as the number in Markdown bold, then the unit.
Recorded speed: **140** km/h
